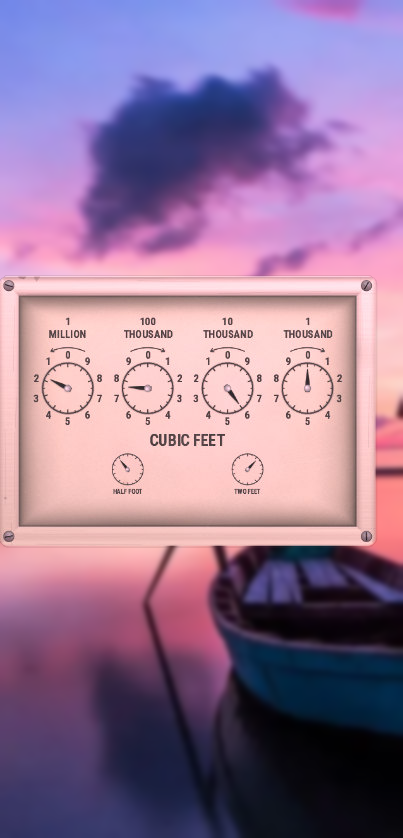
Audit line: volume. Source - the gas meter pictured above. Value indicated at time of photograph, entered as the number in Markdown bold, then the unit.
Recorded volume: **176000** ft³
